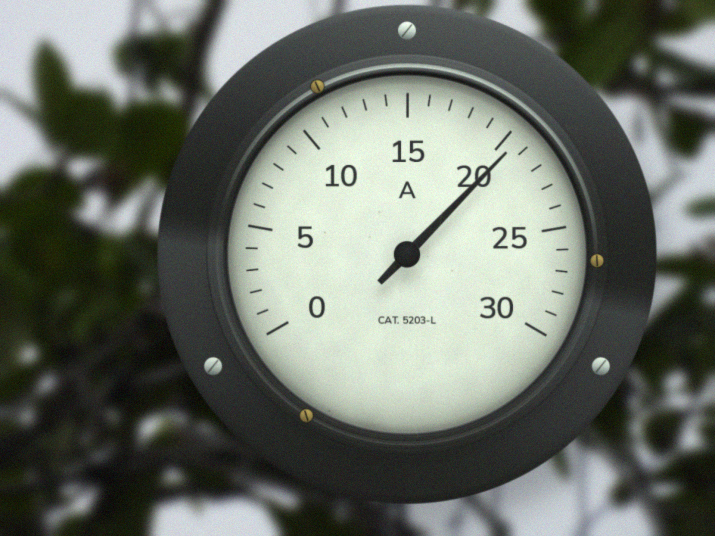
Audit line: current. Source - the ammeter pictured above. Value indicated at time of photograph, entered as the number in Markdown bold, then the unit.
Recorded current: **20.5** A
